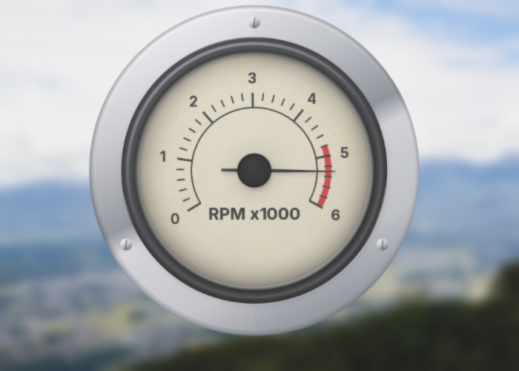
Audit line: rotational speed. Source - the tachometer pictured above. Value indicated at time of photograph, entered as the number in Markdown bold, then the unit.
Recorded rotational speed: **5300** rpm
